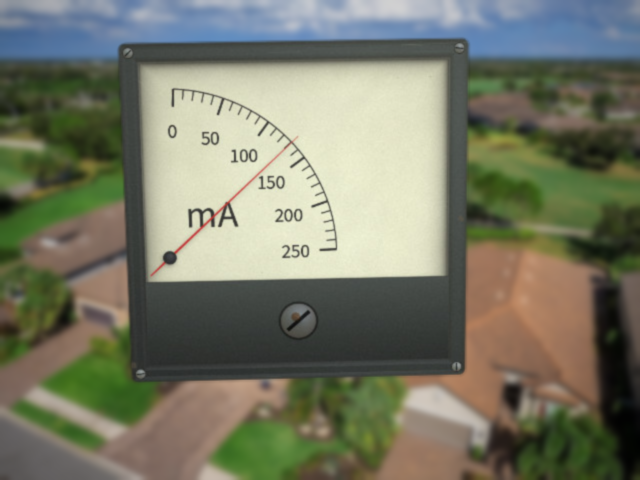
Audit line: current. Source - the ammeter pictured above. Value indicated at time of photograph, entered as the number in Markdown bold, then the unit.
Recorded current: **130** mA
